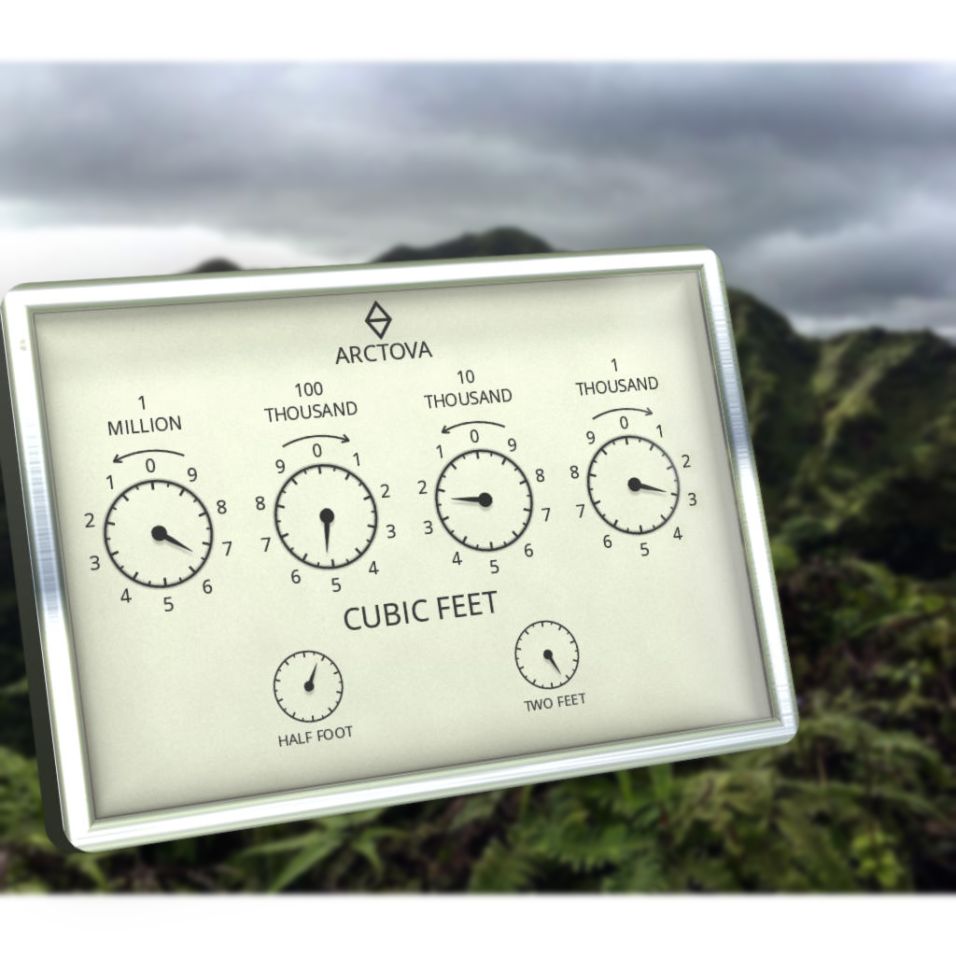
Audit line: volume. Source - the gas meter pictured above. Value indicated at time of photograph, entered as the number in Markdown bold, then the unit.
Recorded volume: **652300** ft³
